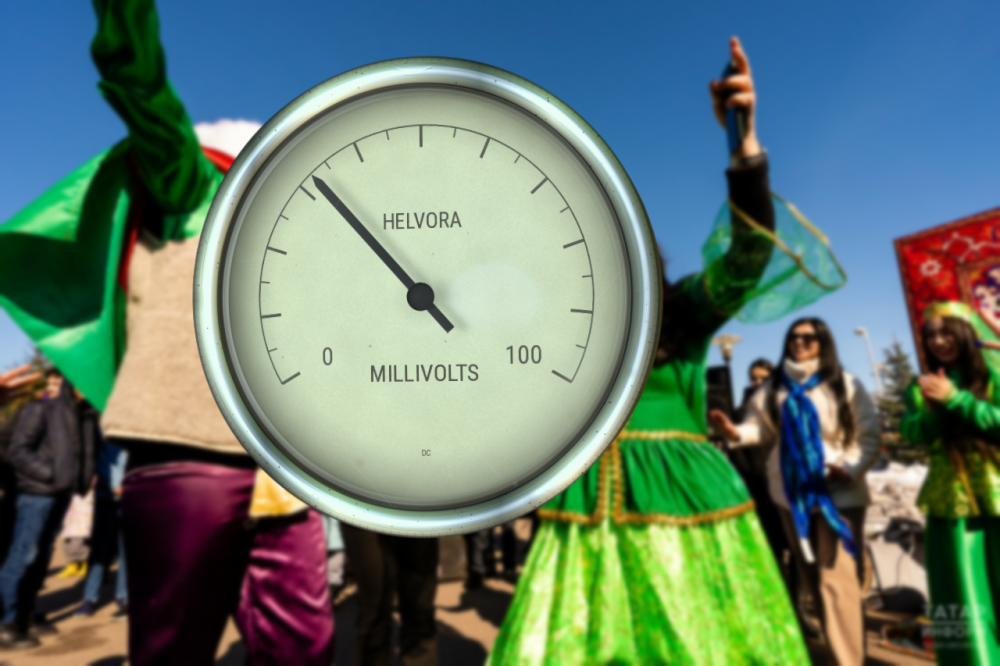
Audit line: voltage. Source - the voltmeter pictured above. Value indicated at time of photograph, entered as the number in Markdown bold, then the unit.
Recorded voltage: **32.5** mV
